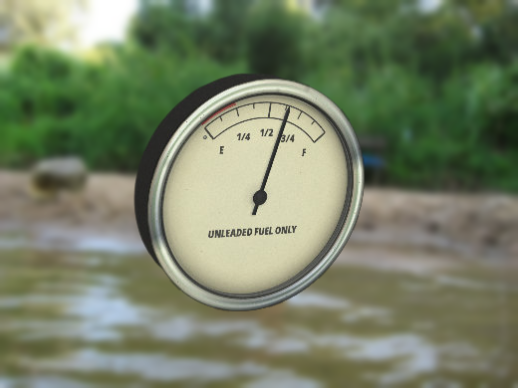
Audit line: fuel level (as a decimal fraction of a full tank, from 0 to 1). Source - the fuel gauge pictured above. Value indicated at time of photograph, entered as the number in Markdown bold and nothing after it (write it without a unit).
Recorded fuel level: **0.625**
